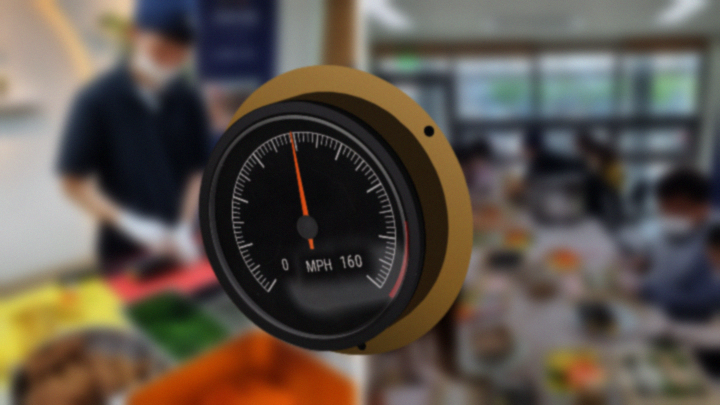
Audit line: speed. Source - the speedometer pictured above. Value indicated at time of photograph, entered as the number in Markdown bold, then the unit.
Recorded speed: **80** mph
